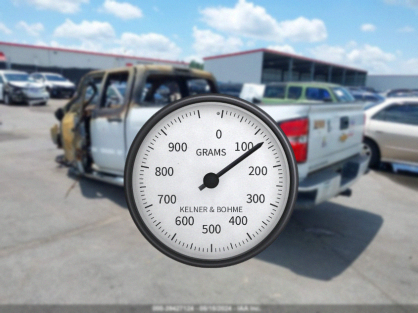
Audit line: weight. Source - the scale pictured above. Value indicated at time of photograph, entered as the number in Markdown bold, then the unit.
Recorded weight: **130** g
